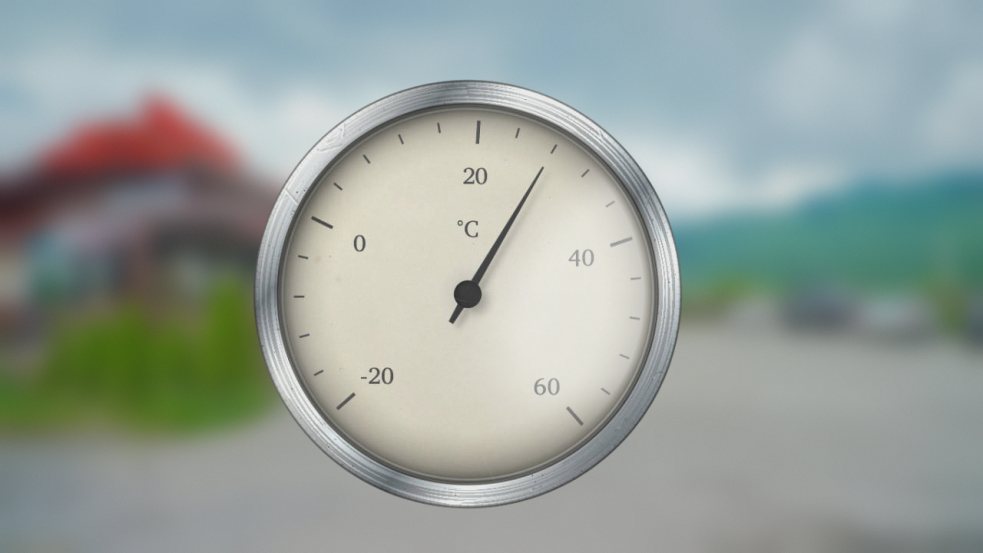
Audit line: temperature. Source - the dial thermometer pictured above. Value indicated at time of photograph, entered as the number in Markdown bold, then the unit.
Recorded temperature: **28** °C
